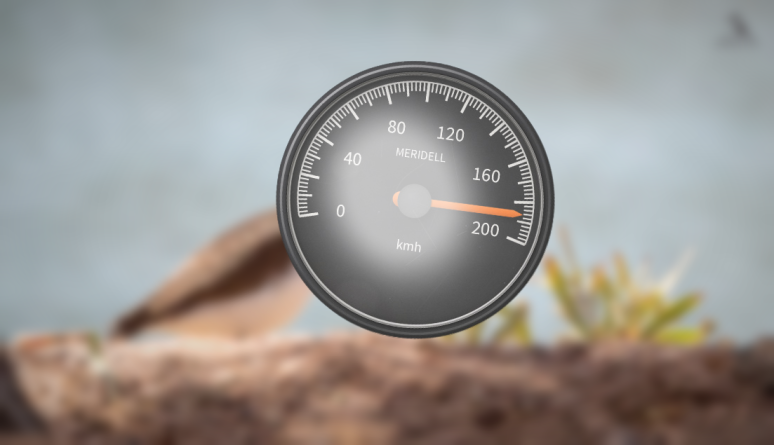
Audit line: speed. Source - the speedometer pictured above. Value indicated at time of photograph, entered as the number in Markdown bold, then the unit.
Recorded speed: **186** km/h
